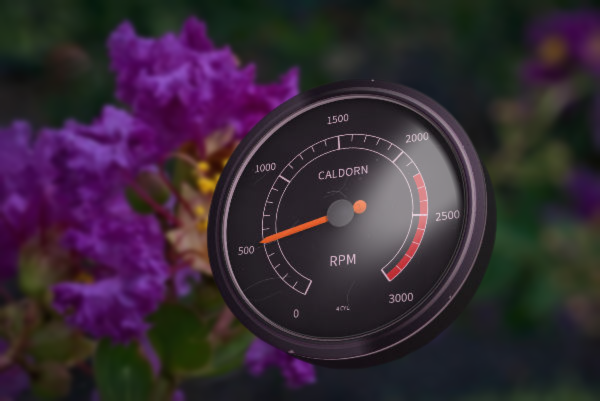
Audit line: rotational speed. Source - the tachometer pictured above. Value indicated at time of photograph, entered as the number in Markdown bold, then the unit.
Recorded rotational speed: **500** rpm
